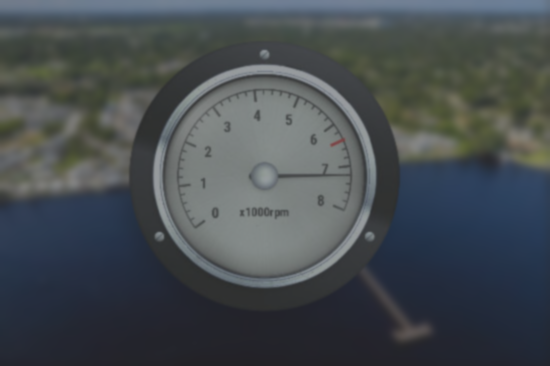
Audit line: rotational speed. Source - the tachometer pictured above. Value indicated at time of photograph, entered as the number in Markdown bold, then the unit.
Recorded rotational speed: **7200** rpm
